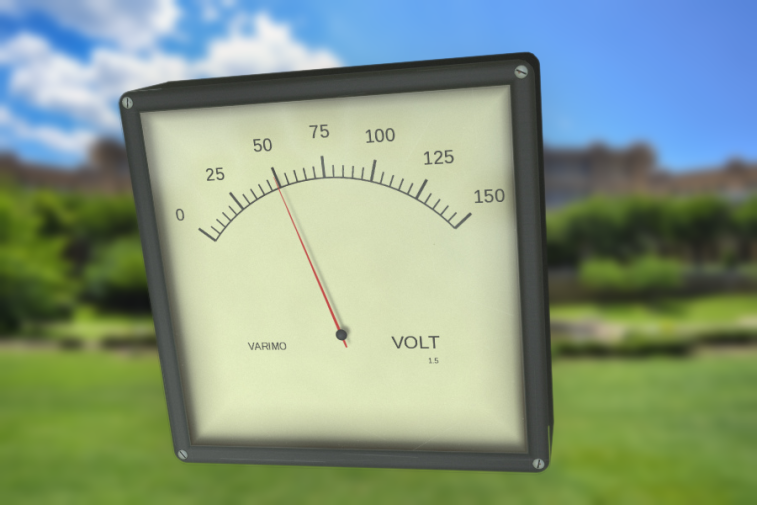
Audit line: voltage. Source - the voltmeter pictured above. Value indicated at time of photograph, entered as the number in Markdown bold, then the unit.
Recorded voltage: **50** V
